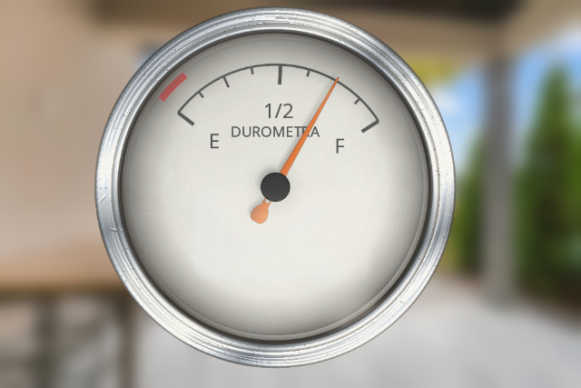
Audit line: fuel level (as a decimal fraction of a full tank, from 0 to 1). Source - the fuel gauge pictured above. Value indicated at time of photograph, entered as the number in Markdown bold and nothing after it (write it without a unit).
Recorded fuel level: **0.75**
